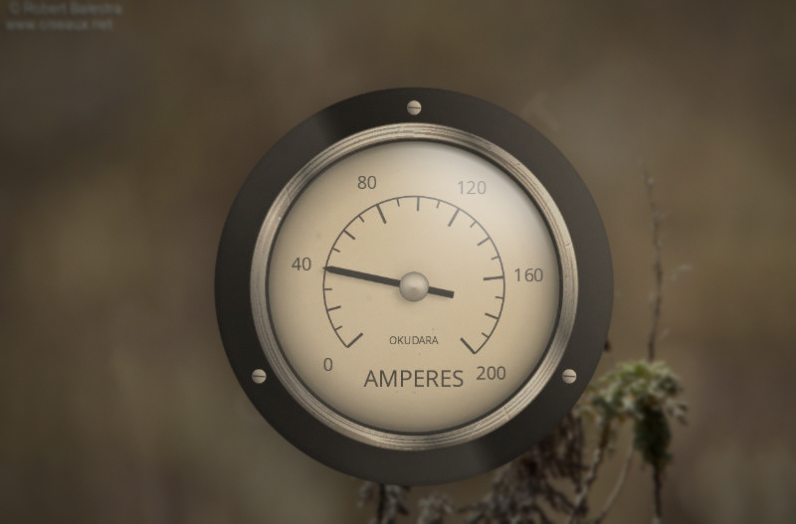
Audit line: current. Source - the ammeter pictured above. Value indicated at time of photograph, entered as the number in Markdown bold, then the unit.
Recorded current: **40** A
